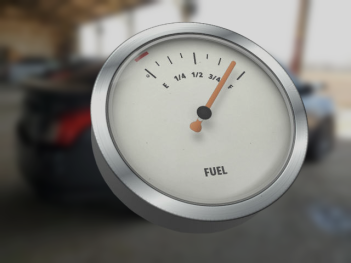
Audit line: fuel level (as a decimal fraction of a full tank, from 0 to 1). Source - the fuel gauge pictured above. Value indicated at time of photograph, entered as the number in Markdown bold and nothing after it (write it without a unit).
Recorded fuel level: **0.875**
